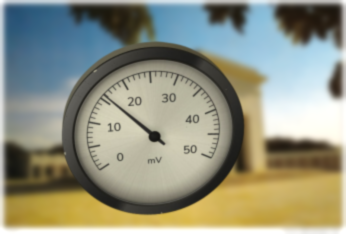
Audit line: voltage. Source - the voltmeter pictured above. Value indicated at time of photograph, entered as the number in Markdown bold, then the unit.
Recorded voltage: **16** mV
